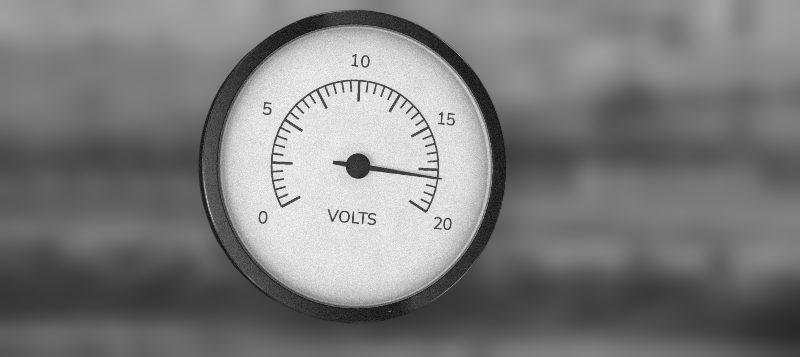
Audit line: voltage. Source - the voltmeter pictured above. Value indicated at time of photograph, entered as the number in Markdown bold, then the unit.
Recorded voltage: **18** V
